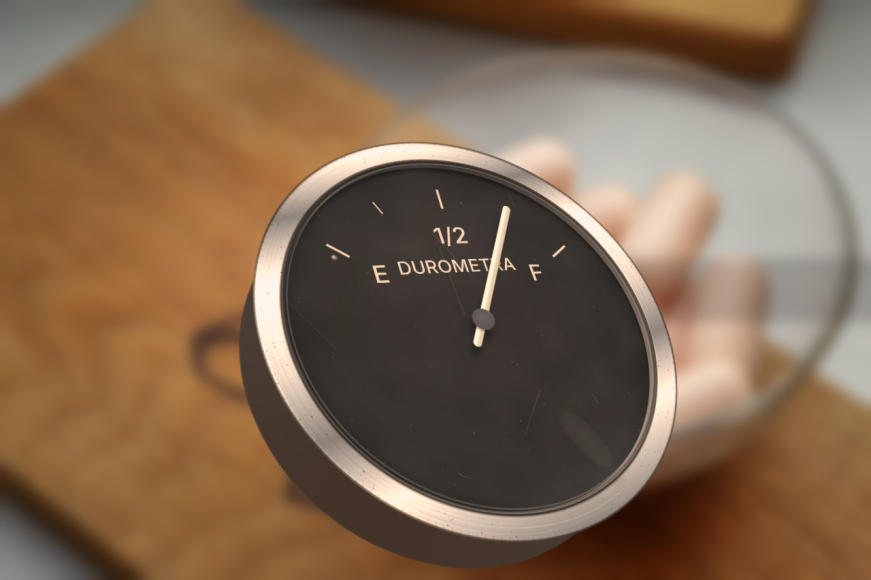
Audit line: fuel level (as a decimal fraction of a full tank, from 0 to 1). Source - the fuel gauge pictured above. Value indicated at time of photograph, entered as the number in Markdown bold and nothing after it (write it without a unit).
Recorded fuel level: **0.75**
